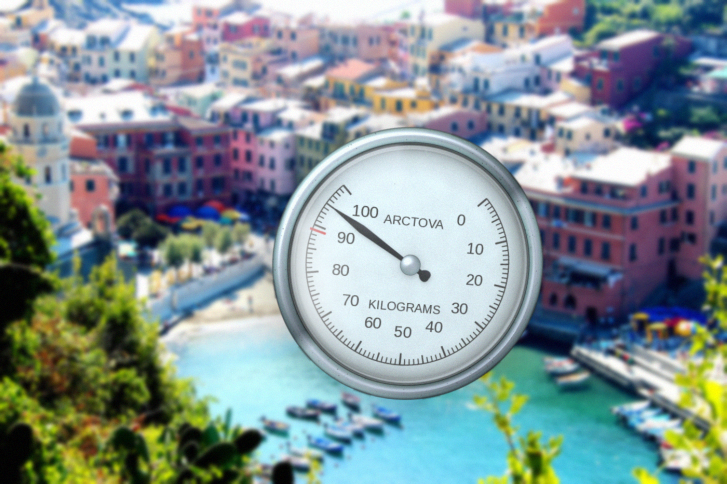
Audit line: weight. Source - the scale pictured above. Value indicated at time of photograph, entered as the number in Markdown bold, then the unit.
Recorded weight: **95** kg
